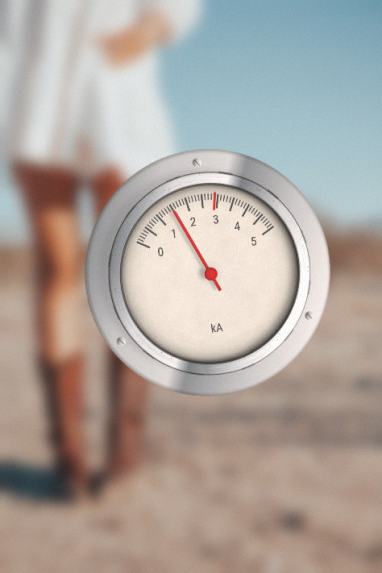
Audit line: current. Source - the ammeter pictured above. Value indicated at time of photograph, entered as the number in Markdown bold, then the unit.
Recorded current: **1.5** kA
